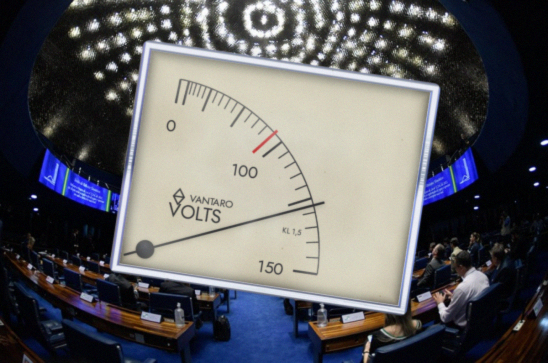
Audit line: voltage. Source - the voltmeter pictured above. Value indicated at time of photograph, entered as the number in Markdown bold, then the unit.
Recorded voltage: **127.5** V
